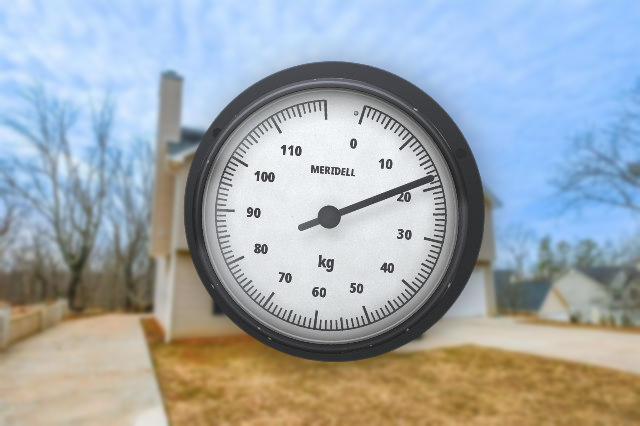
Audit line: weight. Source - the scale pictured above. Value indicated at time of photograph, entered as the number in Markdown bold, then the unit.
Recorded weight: **18** kg
